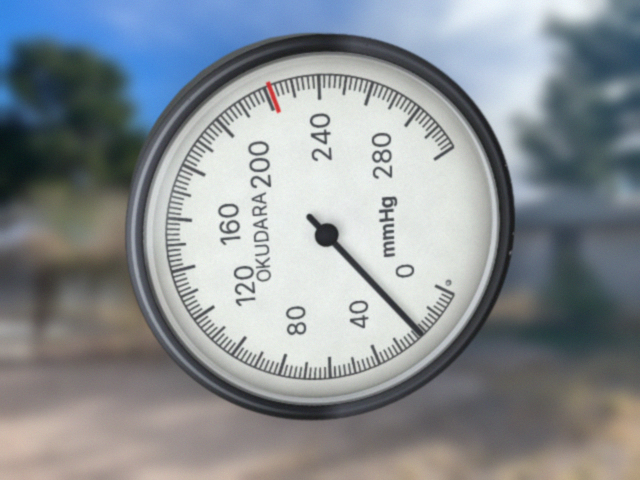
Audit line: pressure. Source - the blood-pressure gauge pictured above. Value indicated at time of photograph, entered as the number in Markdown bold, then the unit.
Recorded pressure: **20** mmHg
